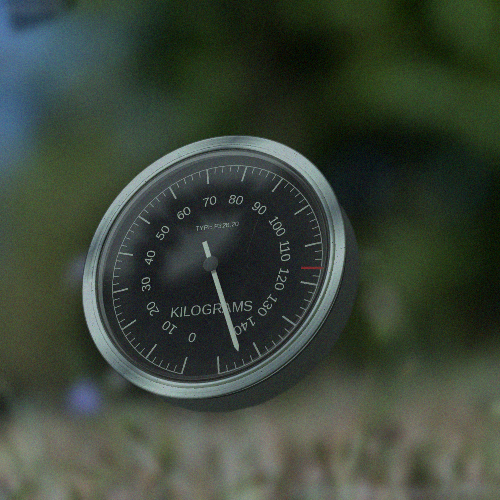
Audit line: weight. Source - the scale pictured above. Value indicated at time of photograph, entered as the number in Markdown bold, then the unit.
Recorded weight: **144** kg
